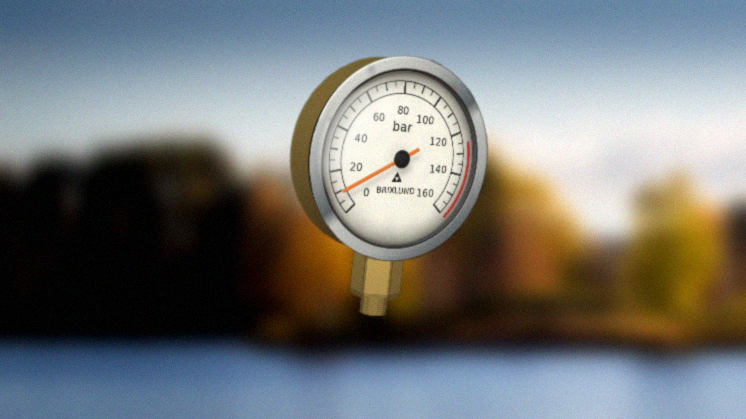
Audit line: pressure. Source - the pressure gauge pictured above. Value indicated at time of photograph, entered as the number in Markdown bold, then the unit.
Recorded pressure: **10** bar
